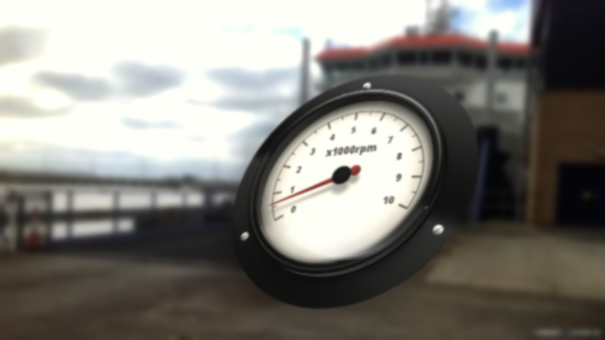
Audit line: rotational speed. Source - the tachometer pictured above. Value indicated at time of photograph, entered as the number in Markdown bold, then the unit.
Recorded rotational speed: **500** rpm
